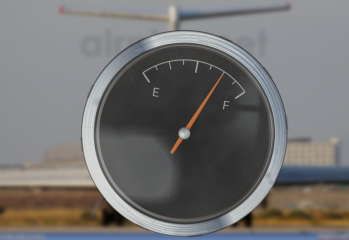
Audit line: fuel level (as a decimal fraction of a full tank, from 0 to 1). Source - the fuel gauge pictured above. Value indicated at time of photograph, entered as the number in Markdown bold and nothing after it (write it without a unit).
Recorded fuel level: **0.75**
